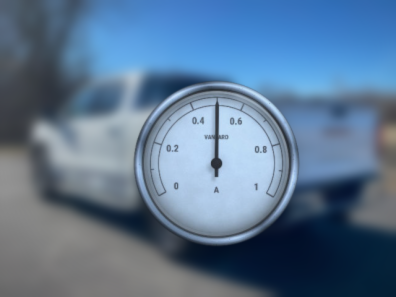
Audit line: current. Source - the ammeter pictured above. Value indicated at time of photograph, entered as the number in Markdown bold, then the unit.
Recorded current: **0.5** A
